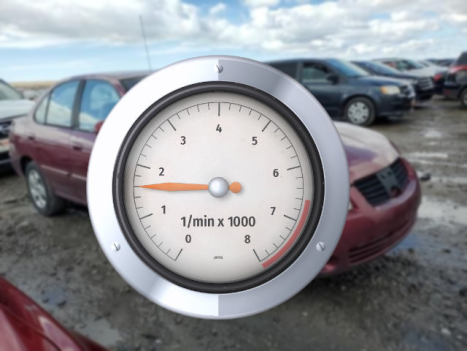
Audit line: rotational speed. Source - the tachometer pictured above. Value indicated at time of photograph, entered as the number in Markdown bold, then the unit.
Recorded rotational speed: **1600** rpm
